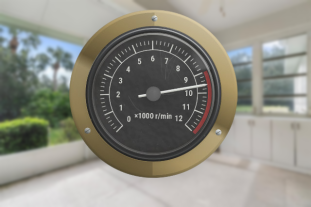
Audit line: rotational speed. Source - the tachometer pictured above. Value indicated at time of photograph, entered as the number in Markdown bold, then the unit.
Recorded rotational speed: **9600** rpm
